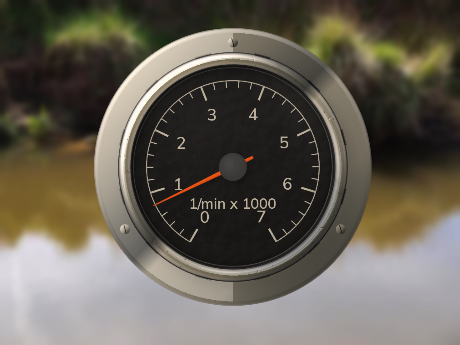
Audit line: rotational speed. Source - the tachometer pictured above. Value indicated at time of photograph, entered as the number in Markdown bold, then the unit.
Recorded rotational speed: **800** rpm
